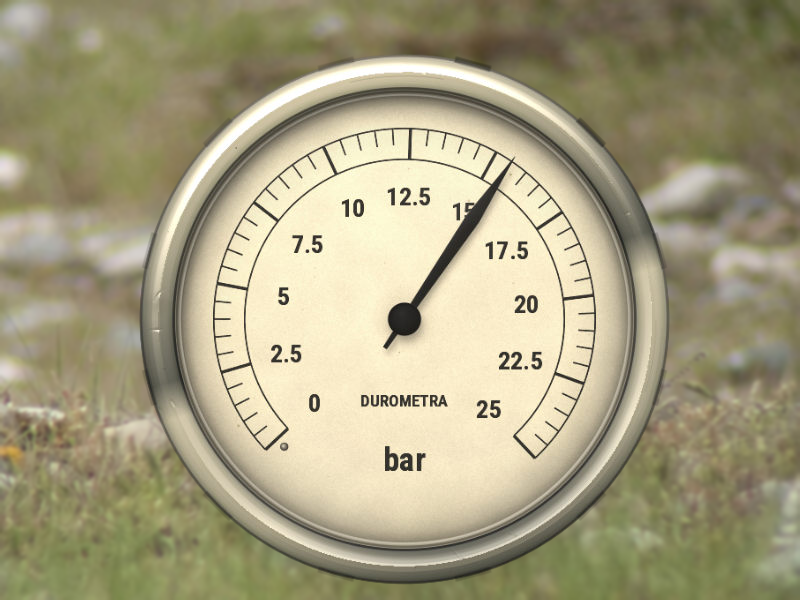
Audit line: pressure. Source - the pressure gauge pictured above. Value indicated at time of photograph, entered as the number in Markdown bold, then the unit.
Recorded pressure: **15.5** bar
